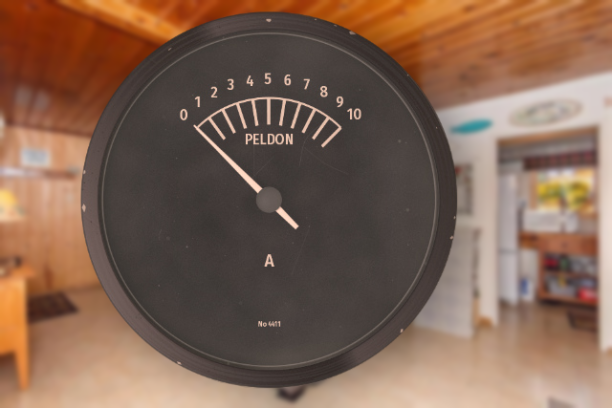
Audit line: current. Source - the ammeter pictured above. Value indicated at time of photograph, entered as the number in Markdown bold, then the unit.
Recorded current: **0** A
